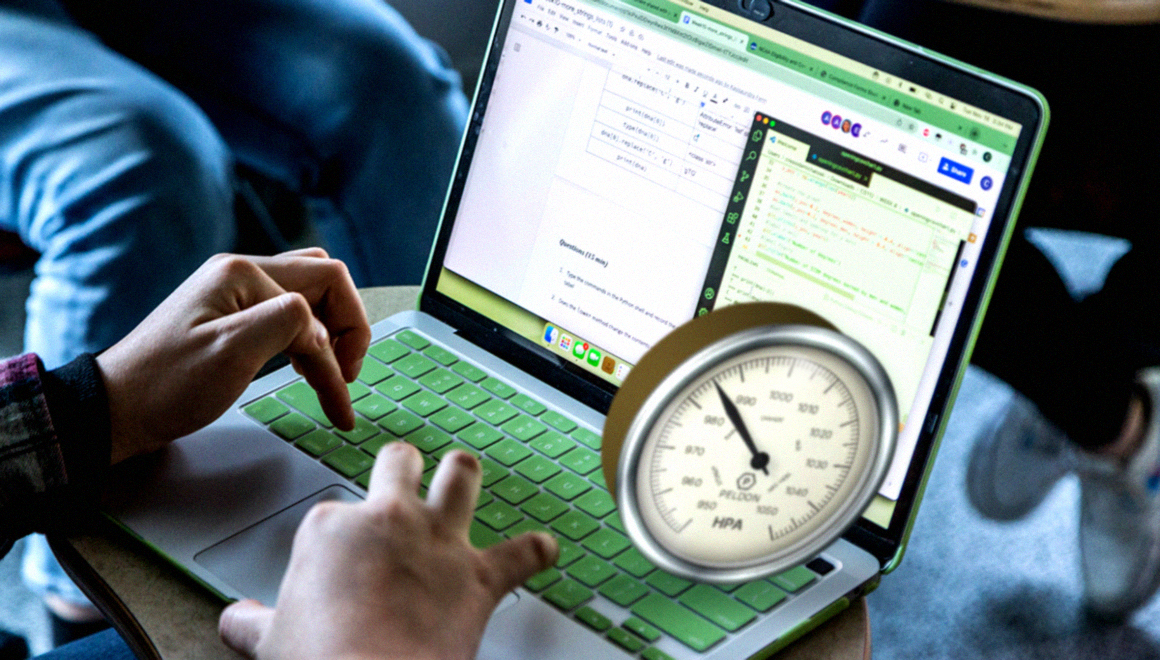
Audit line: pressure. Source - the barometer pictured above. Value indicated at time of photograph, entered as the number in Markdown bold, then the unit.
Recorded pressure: **985** hPa
